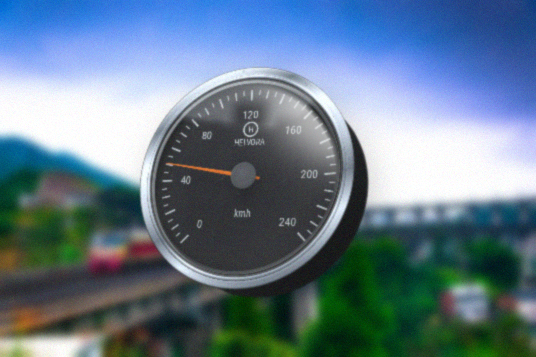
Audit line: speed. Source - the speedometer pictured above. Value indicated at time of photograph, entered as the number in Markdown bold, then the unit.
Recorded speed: **50** km/h
